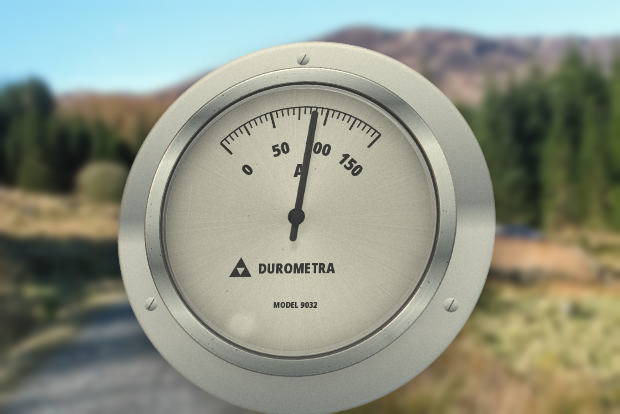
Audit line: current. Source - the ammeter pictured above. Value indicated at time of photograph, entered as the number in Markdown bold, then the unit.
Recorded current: **90** A
